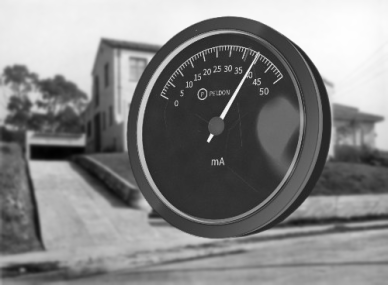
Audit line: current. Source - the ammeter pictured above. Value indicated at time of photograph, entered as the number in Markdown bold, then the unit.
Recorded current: **40** mA
